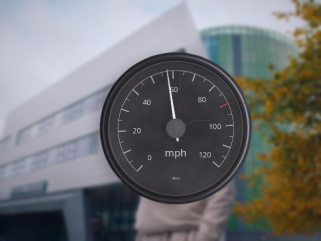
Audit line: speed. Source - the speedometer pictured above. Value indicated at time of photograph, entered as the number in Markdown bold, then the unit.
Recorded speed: **57.5** mph
